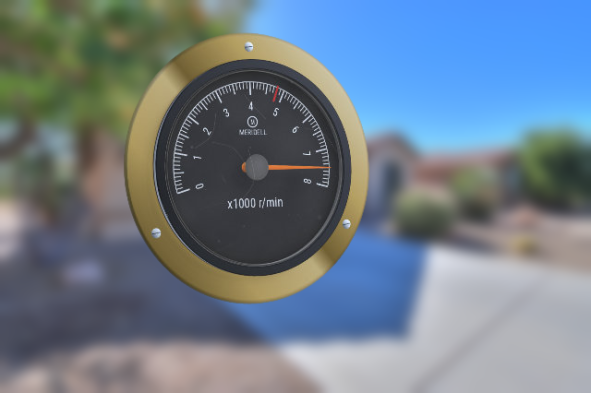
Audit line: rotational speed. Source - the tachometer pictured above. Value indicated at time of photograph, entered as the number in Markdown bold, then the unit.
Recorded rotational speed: **7500** rpm
